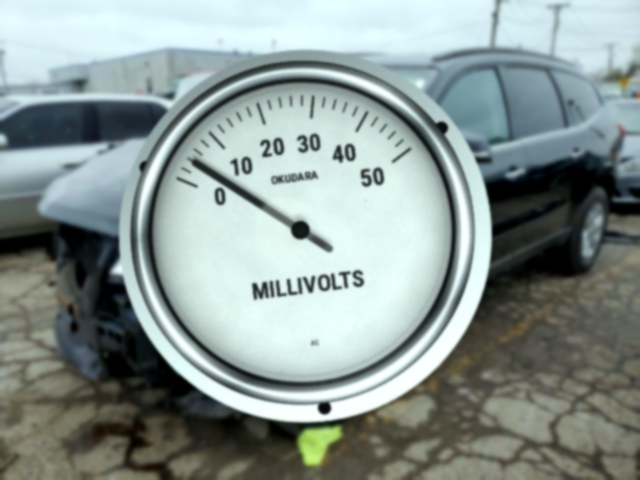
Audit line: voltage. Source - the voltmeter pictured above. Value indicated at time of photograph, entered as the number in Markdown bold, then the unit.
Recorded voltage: **4** mV
